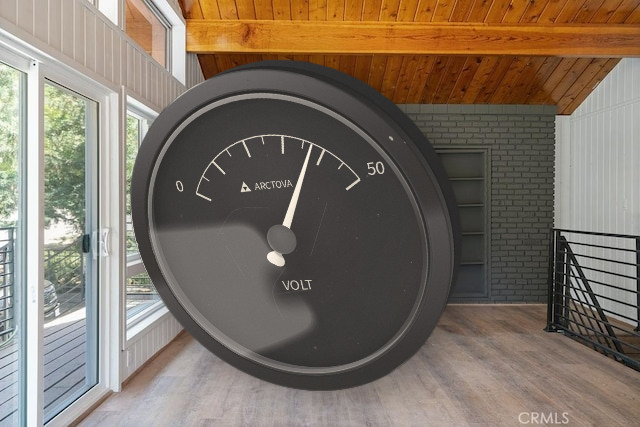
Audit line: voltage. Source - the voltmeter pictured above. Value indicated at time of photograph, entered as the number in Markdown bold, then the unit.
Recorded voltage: **37.5** V
